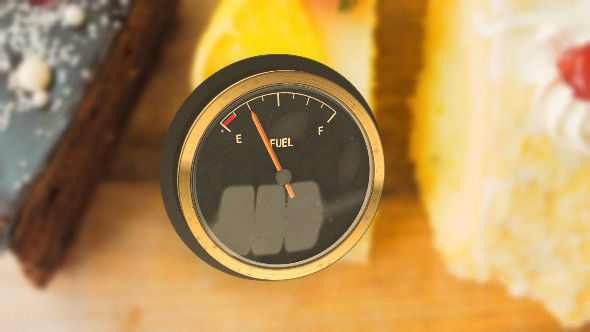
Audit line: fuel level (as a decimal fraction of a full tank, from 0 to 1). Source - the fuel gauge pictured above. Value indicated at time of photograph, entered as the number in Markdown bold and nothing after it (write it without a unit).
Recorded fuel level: **0.25**
